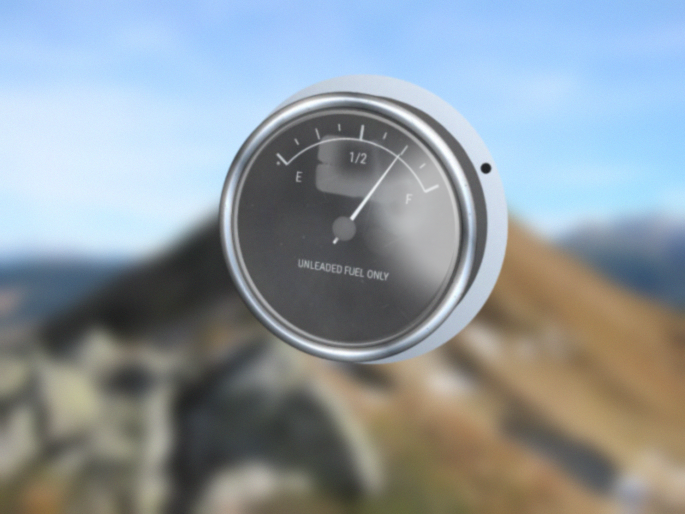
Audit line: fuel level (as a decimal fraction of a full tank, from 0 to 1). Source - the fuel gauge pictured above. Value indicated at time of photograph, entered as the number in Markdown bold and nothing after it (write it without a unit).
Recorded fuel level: **0.75**
